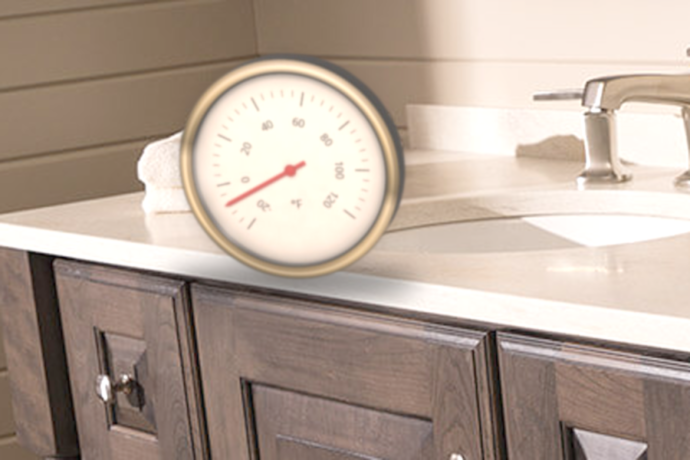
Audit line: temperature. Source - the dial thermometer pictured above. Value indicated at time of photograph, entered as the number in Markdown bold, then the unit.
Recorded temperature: **-8** °F
